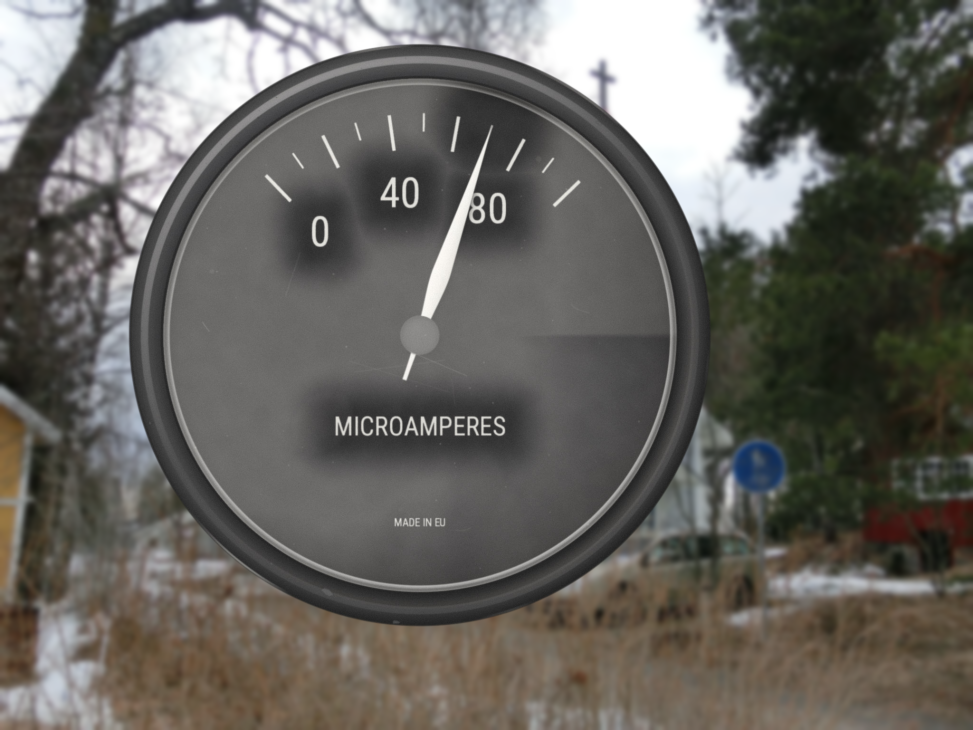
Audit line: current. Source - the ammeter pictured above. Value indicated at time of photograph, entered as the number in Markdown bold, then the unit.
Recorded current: **70** µA
